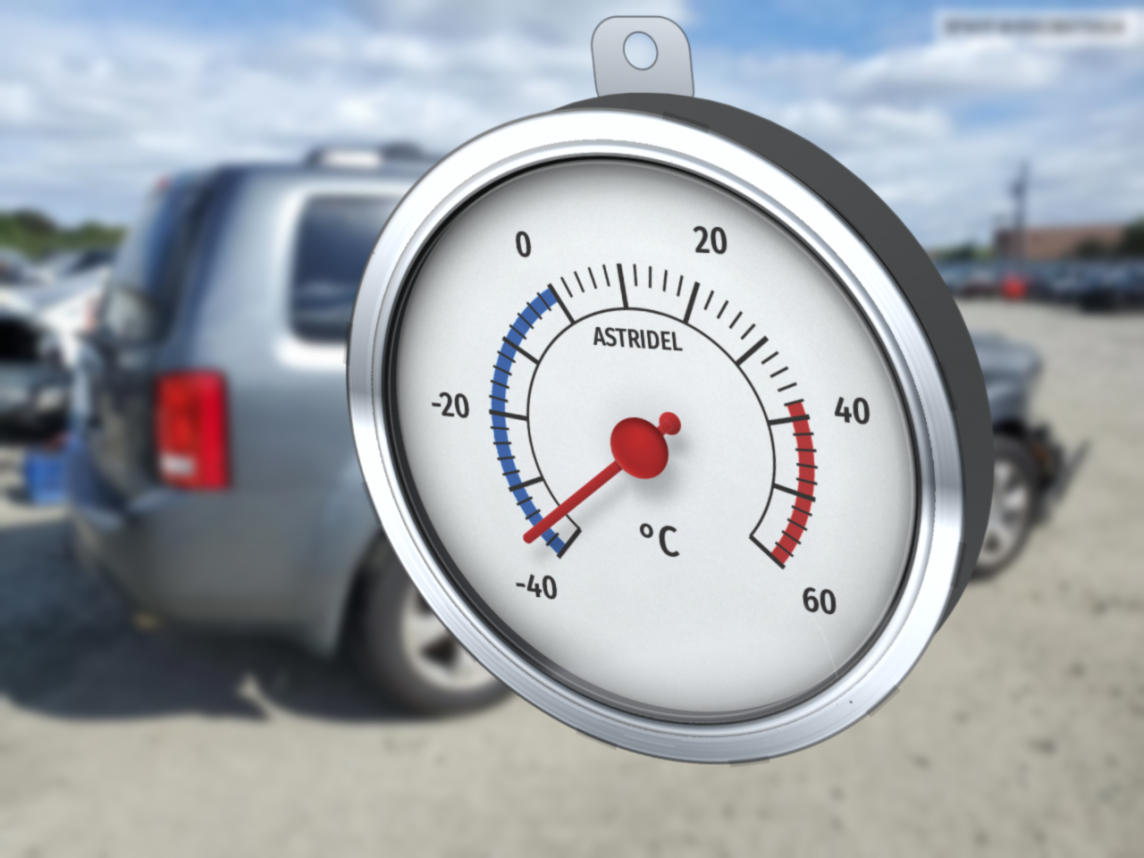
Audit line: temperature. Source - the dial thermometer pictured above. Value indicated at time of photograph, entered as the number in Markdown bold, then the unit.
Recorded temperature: **-36** °C
